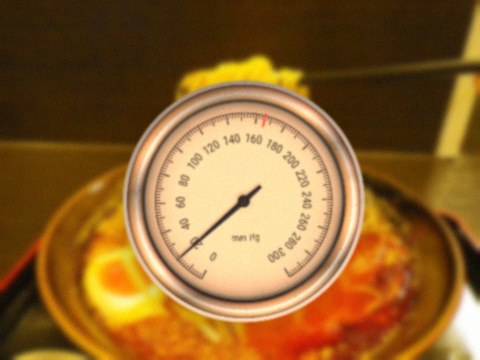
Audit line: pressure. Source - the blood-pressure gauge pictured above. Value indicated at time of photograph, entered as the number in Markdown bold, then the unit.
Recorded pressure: **20** mmHg
